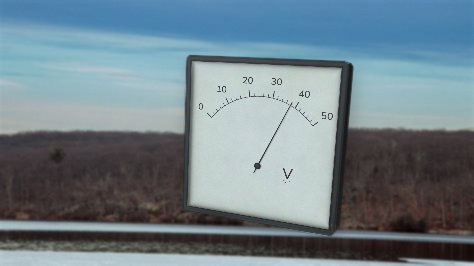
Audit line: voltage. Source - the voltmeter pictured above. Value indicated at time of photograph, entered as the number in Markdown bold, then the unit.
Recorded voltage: **38** V
